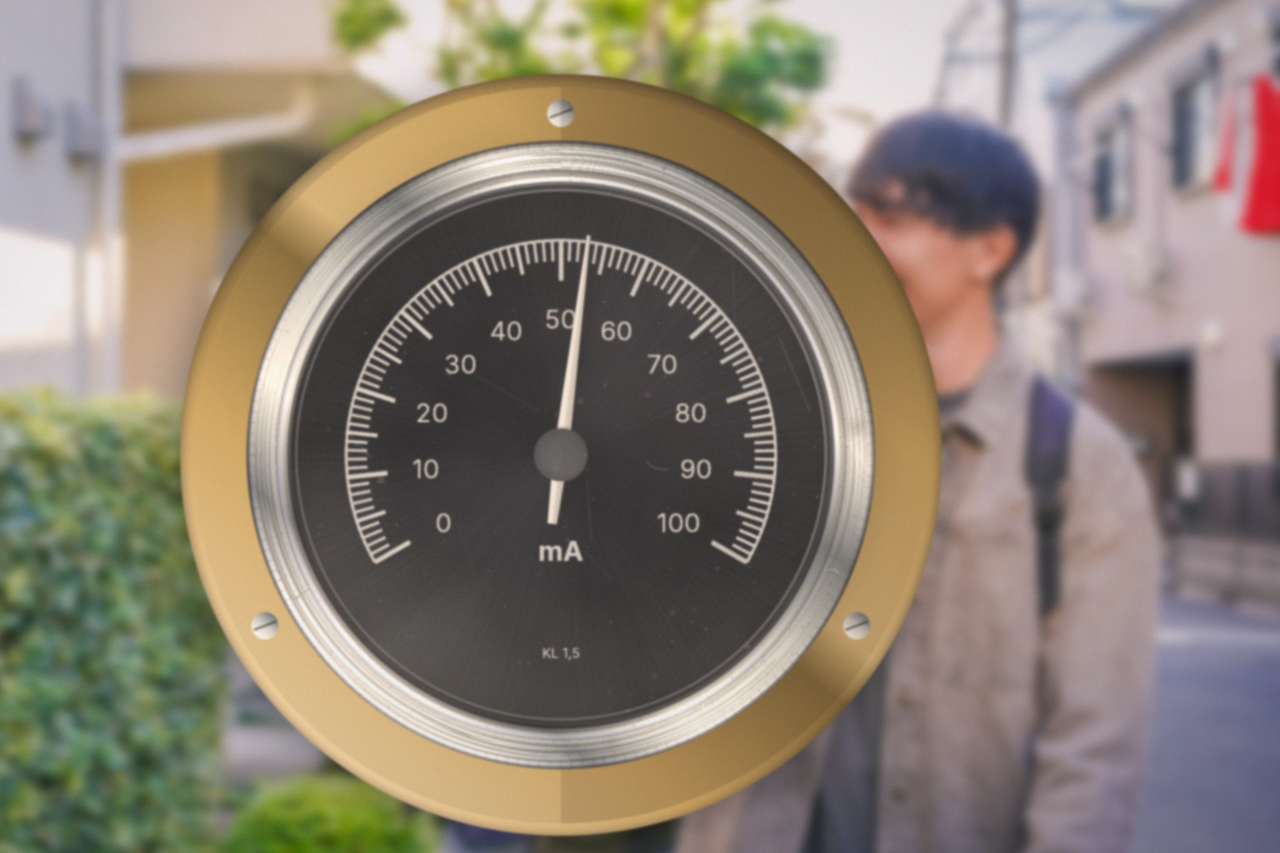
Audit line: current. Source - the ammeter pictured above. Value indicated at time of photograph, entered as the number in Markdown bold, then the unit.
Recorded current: **53** mA
